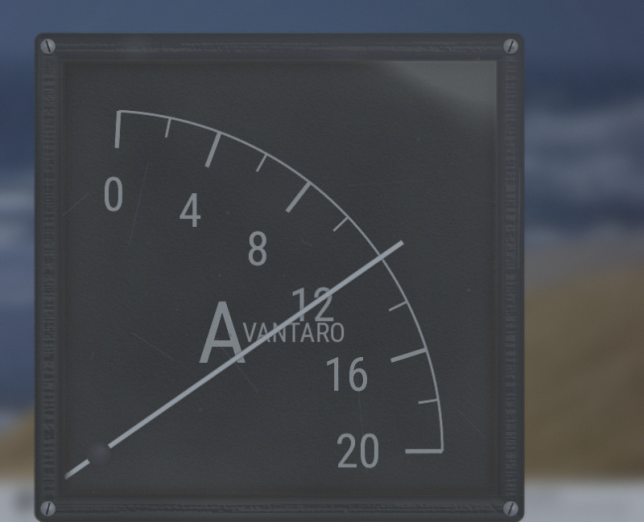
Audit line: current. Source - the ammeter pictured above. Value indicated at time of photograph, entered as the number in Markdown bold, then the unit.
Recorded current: **12** A
